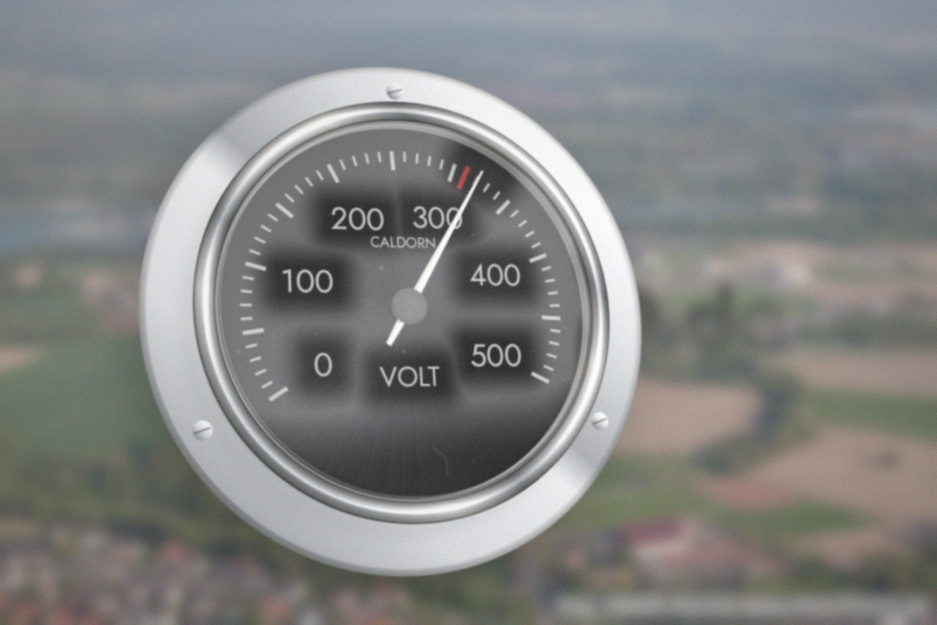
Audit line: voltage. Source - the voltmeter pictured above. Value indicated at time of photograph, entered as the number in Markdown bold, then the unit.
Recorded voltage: **320** V
